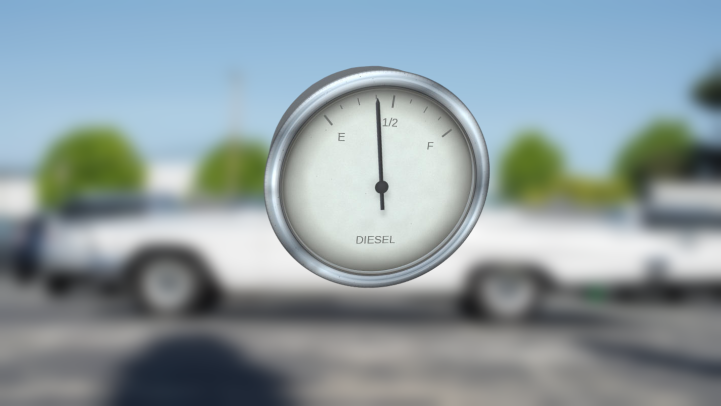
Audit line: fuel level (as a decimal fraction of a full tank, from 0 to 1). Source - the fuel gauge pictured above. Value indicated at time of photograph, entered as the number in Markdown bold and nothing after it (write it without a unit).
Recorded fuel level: **0.375**
